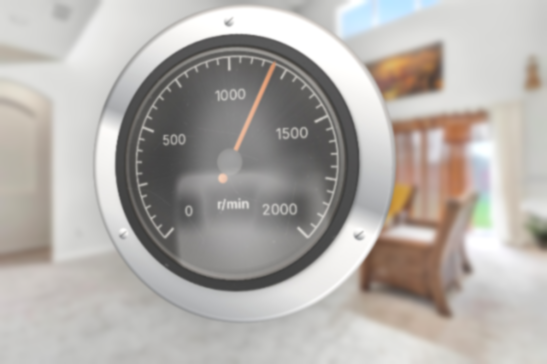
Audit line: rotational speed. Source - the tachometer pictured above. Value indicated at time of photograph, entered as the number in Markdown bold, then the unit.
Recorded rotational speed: **1200** rpm
